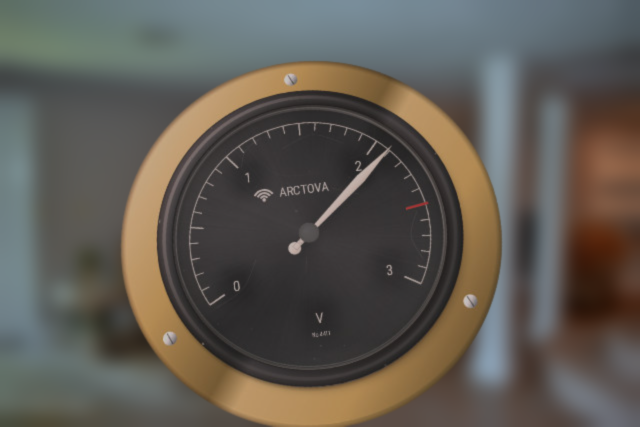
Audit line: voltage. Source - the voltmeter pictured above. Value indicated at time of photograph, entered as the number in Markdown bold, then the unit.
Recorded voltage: **2.1** V
